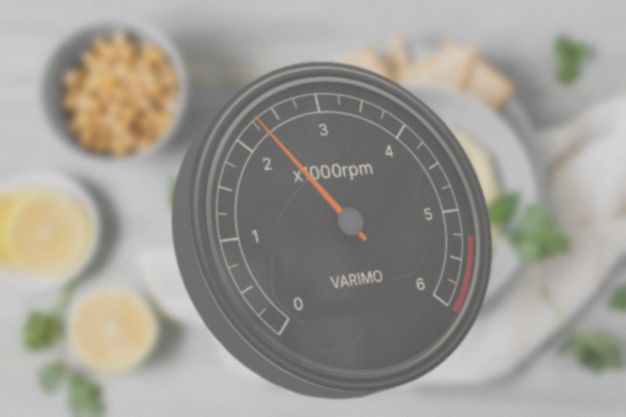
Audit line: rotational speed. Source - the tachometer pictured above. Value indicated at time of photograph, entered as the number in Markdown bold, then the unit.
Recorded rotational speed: **2250** rpm
